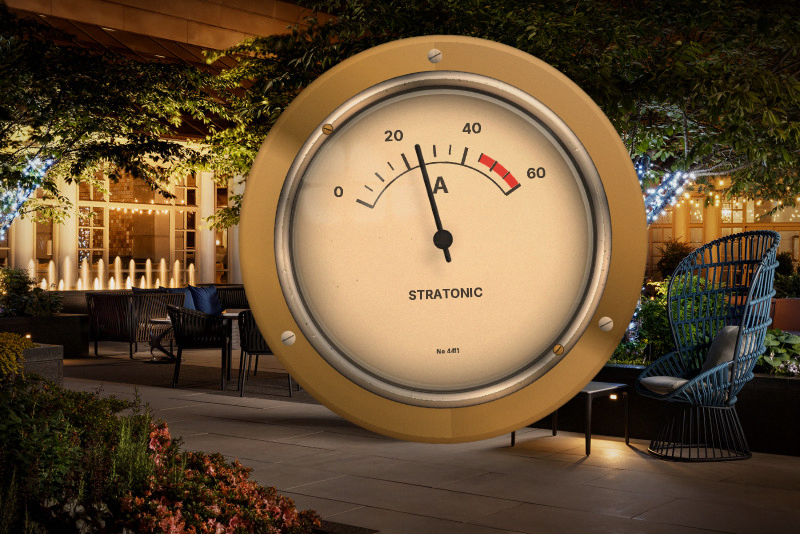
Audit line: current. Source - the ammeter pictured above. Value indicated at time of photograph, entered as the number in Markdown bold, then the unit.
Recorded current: **25** A
